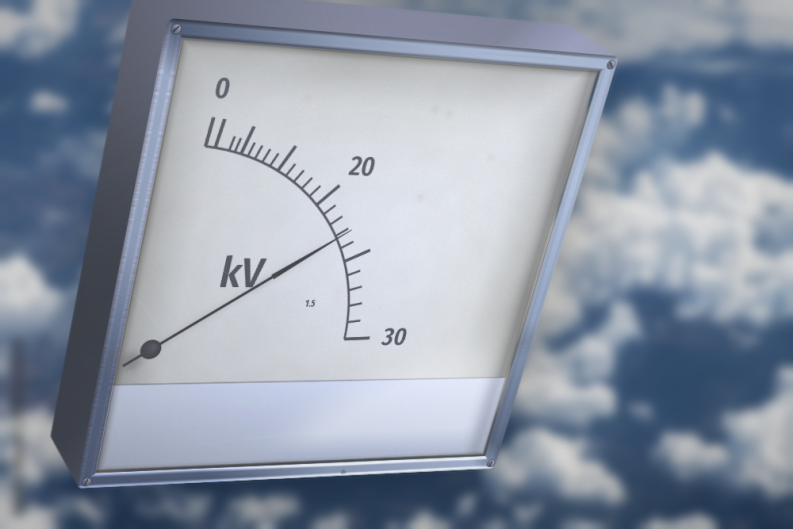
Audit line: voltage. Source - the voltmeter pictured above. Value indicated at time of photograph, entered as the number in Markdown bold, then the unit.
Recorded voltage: **23** kV
